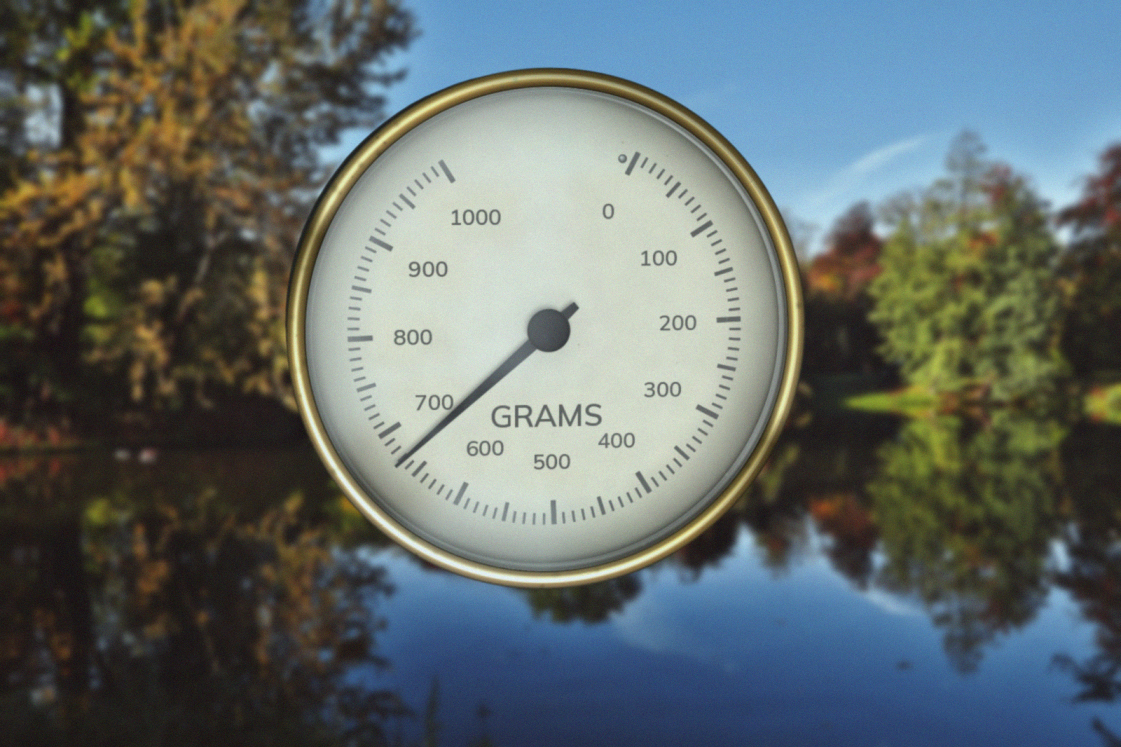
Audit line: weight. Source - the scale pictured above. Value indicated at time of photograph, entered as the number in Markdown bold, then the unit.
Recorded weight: **670** g
